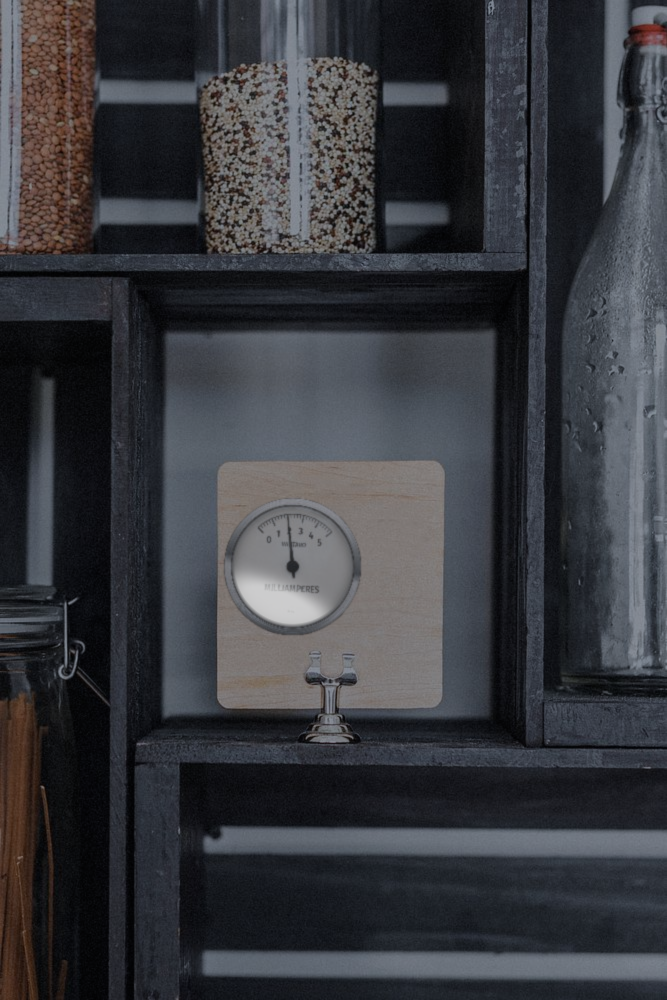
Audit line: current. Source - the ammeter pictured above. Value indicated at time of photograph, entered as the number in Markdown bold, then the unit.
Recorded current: **2** mA
